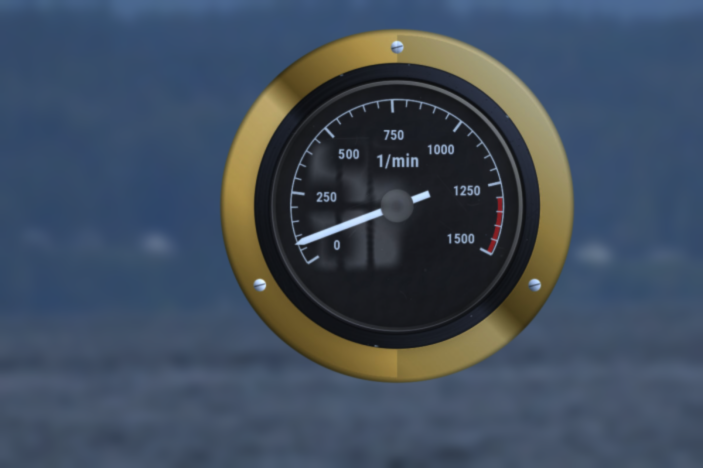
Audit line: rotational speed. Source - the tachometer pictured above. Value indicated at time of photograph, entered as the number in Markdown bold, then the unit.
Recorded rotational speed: **75** rpm
